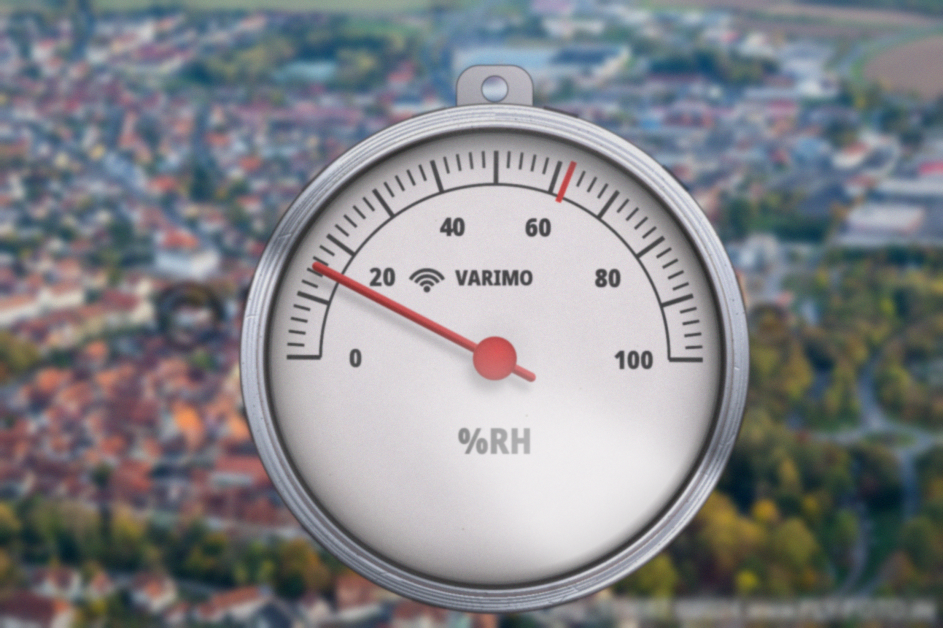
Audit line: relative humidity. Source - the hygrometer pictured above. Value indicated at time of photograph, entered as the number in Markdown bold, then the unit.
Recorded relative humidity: **15** %
